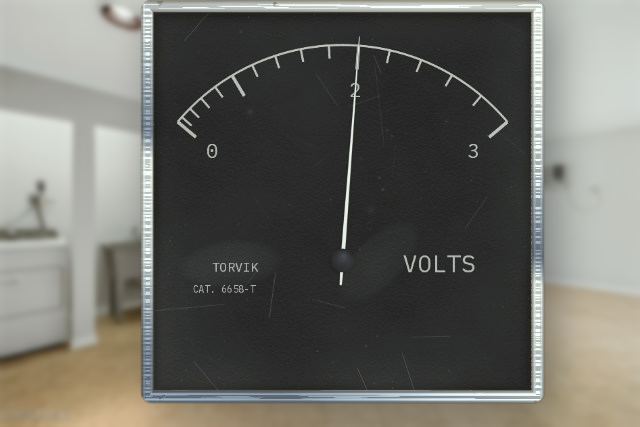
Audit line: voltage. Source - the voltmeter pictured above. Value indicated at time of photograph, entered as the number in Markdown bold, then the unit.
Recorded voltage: **2** V
